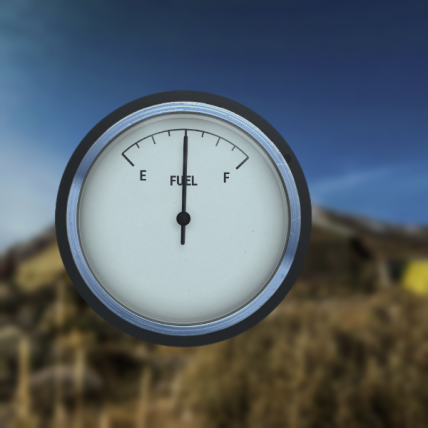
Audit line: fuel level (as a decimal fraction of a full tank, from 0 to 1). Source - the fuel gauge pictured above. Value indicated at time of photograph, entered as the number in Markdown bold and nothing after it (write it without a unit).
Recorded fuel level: **0.5**
